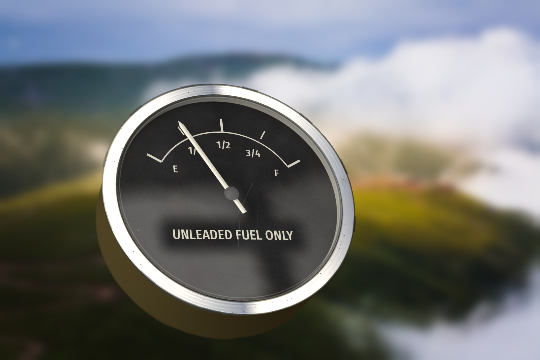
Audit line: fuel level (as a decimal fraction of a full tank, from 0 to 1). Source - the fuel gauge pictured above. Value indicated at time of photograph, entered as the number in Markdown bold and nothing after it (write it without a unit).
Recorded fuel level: **0.25**
